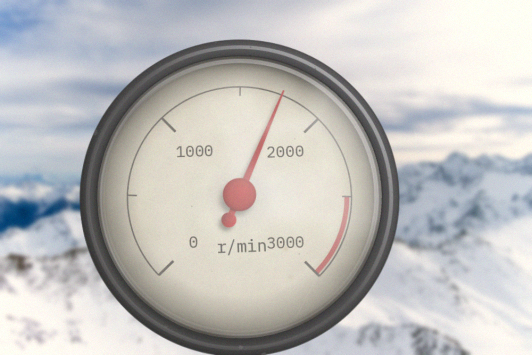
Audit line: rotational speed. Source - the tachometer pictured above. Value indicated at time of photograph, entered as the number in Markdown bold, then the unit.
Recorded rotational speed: **1750** rpm
